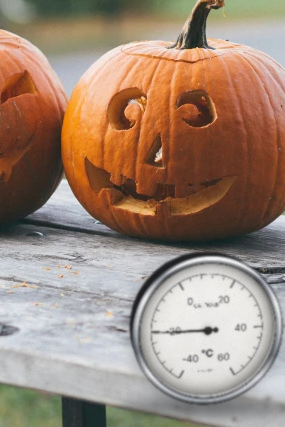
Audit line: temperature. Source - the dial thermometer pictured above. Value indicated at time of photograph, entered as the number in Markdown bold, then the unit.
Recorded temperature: **-20** °C
